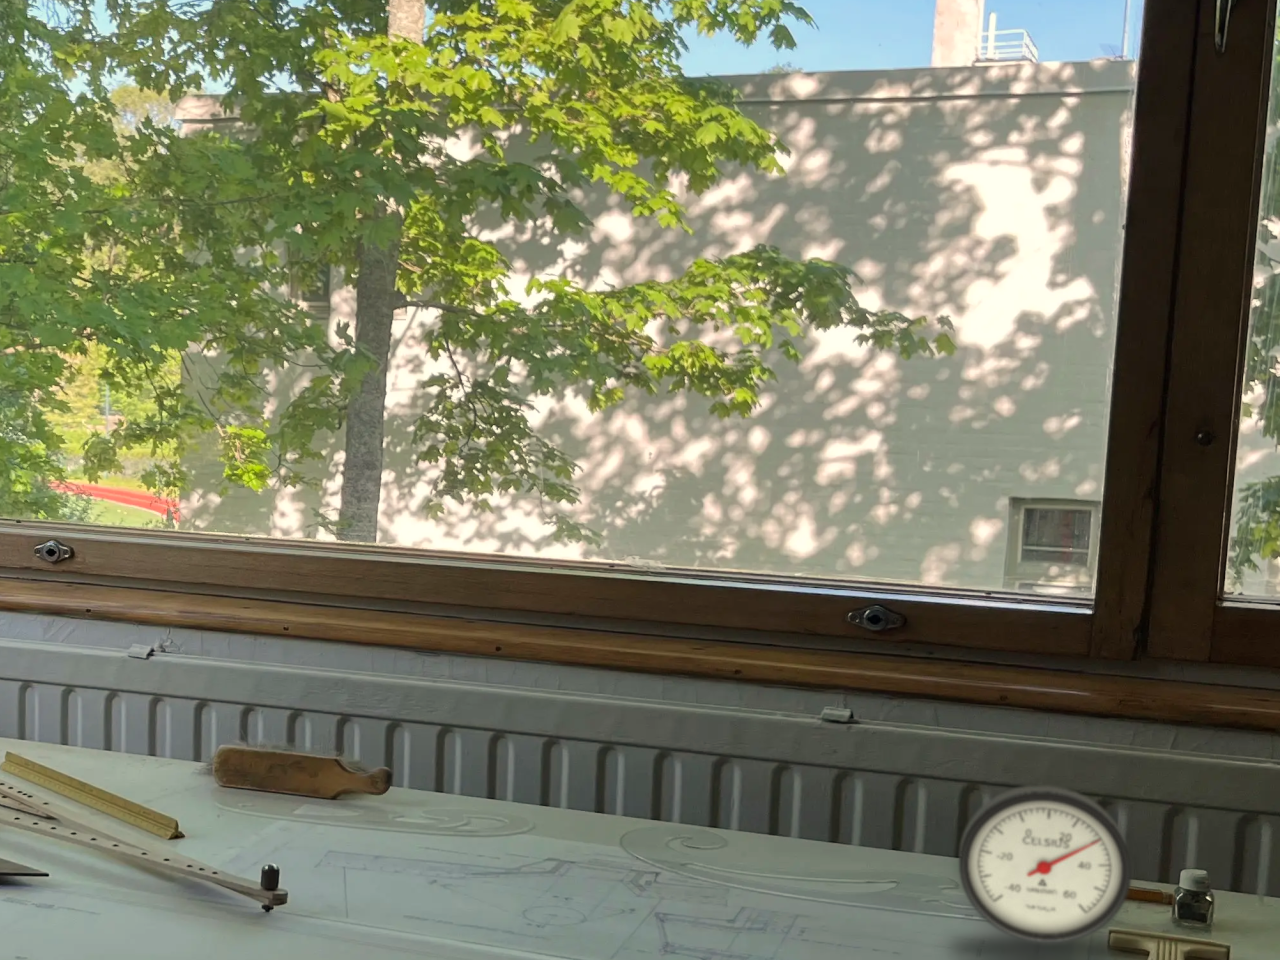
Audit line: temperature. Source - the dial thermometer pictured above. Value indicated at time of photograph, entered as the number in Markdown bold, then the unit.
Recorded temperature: **30** °C
